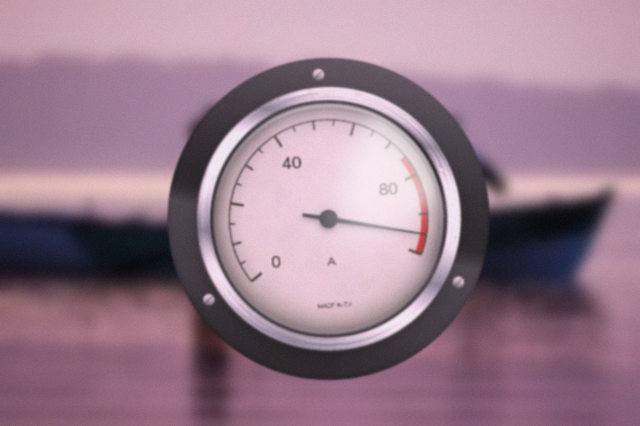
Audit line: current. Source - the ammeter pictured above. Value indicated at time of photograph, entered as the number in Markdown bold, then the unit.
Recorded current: **95** A
